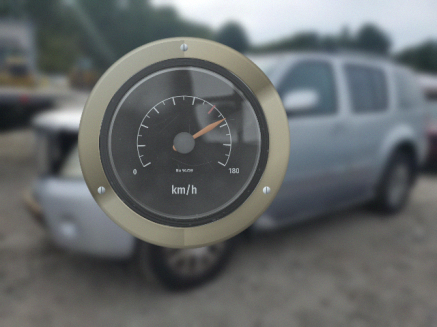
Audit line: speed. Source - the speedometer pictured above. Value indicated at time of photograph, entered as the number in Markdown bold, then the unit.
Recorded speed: **135** km/h
